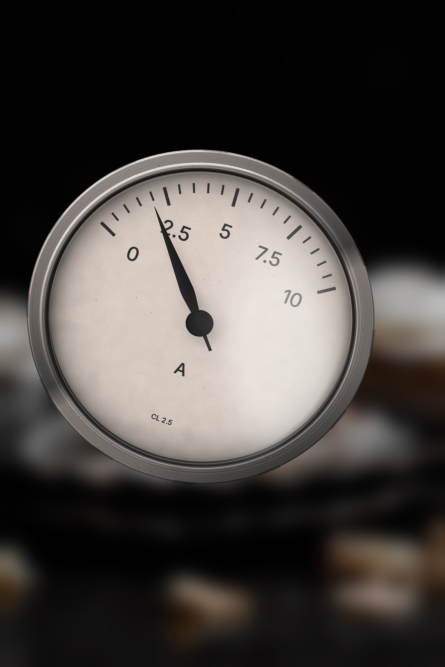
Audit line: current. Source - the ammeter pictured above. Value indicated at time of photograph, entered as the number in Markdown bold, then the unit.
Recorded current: **2** A
